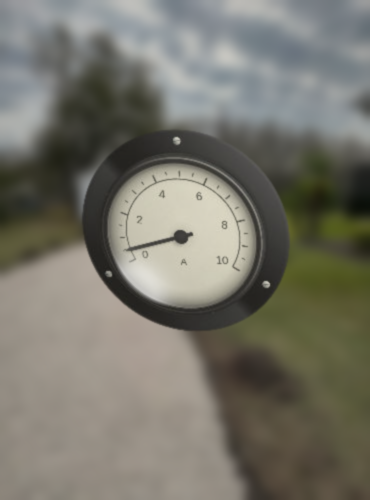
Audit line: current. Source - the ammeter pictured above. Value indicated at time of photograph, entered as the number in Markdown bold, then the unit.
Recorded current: **0.5** A
